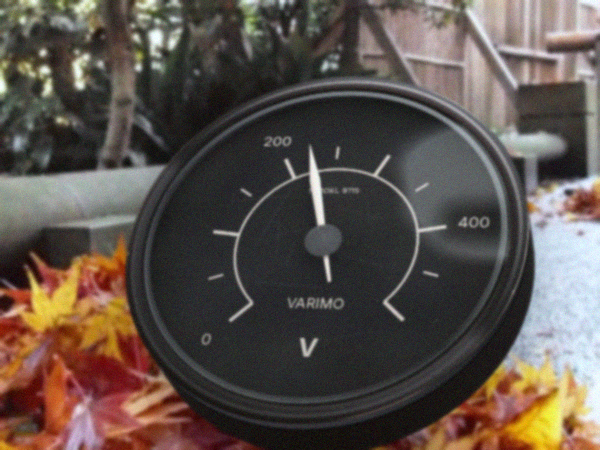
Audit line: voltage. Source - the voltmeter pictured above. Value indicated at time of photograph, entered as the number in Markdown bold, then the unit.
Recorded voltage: **225** V
